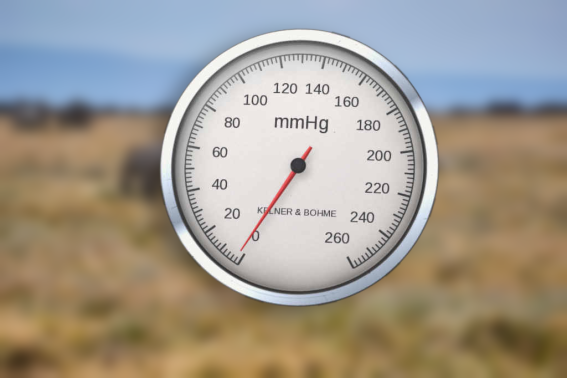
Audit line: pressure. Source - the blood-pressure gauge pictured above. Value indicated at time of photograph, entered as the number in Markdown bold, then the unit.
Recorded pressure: **2** mmHg
